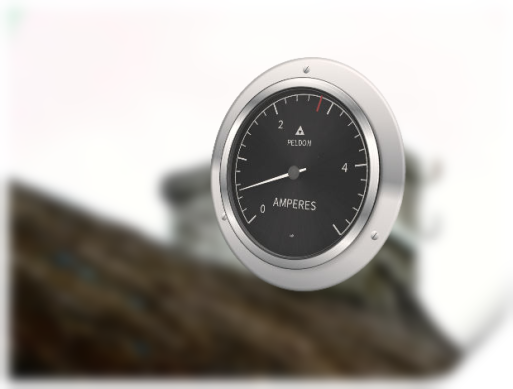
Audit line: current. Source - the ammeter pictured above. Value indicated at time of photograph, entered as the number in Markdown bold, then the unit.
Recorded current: **0.5** A
